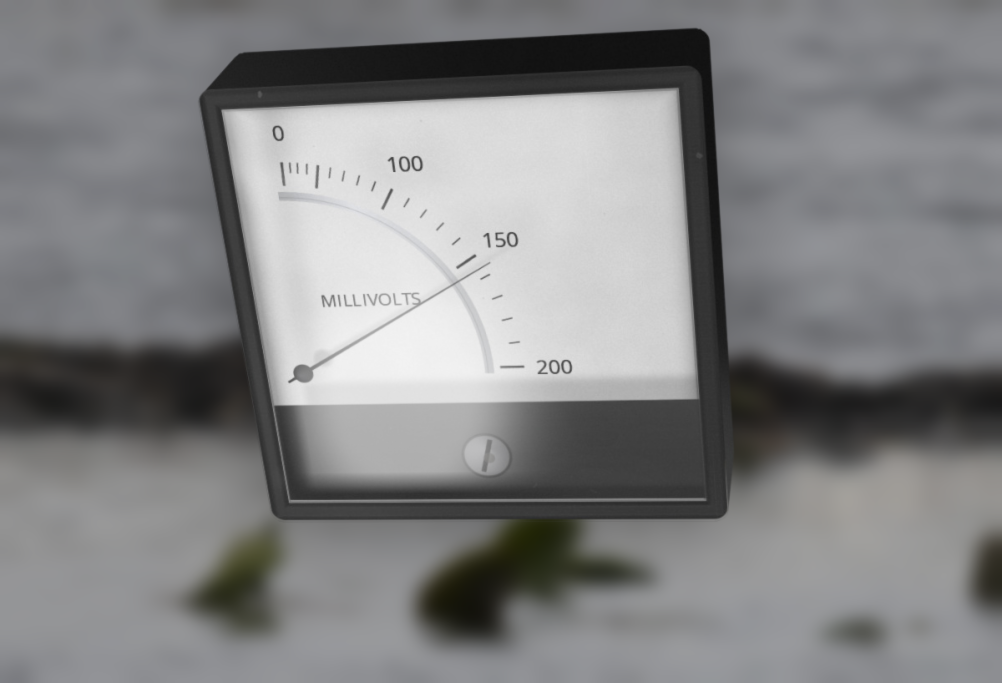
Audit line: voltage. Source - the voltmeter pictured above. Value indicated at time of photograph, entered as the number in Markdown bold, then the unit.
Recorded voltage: **155** mV
